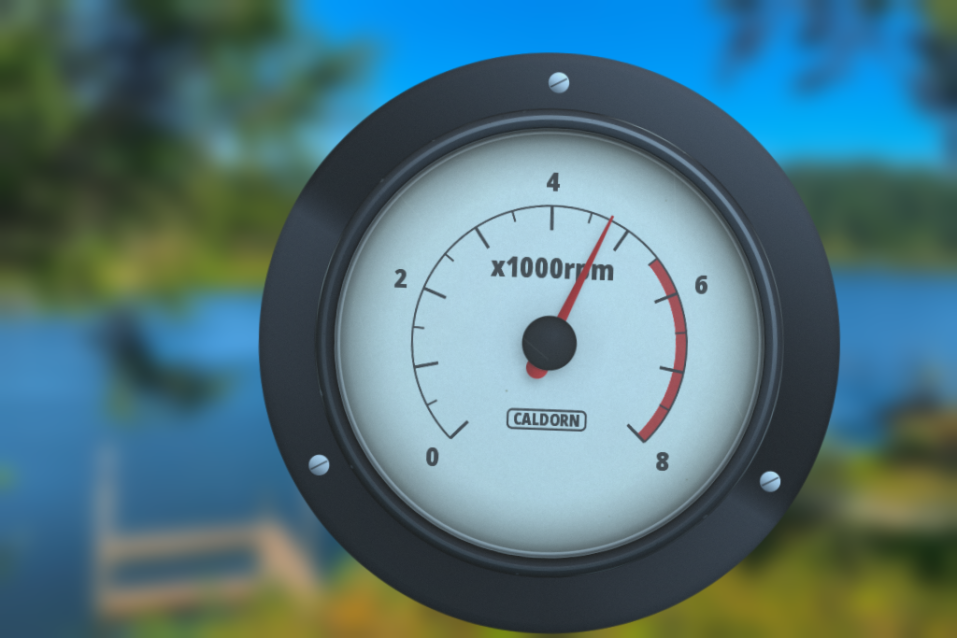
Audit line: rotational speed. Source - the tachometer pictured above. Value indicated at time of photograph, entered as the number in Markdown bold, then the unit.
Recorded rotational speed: **4750** rpm
